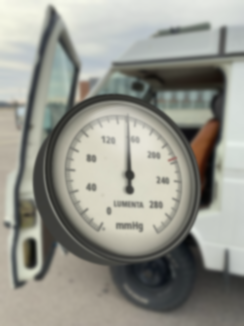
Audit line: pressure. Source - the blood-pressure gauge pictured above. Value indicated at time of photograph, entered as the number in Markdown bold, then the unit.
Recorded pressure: **150** mmHg
